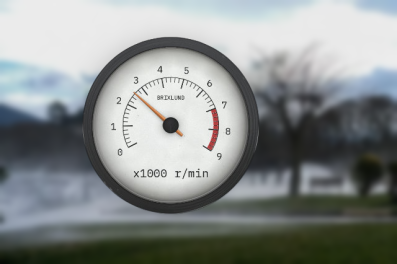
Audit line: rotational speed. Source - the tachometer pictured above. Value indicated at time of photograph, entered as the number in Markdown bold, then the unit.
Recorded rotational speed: **2600** rpm
